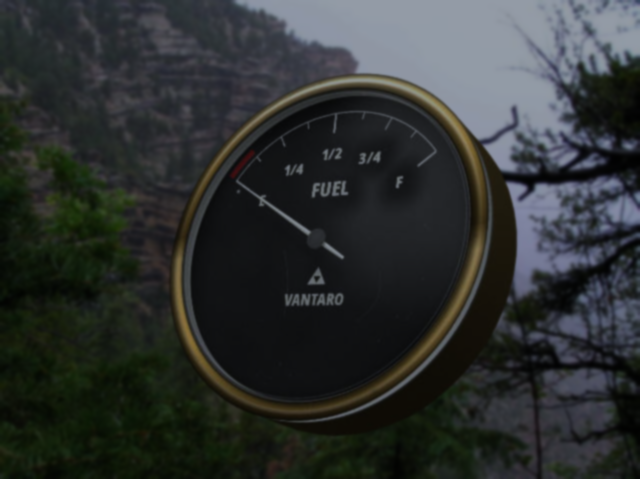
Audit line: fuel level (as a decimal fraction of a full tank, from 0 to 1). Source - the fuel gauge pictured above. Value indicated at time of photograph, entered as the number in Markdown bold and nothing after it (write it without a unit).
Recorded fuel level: **0**
